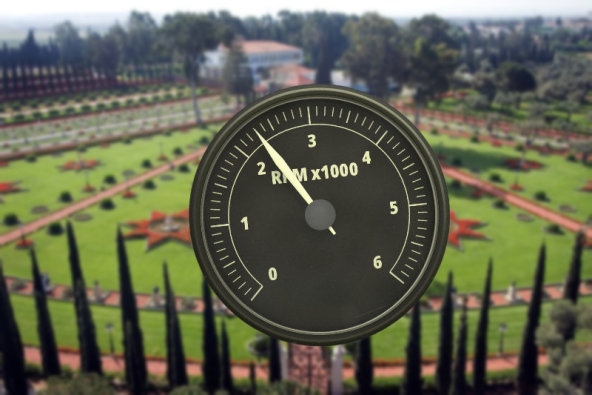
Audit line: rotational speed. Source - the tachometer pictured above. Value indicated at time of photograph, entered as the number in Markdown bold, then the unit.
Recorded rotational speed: **2300** rpm
